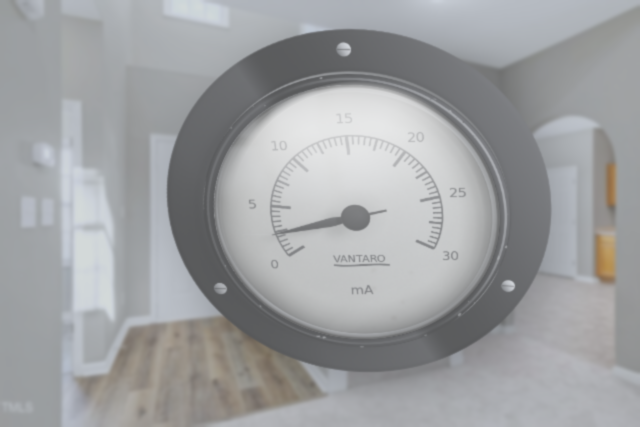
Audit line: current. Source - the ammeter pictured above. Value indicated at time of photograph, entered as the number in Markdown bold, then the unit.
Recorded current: **2.5** mA
